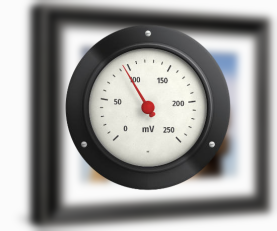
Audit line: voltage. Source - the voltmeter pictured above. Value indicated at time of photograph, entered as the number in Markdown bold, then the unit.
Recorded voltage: **95** mV
